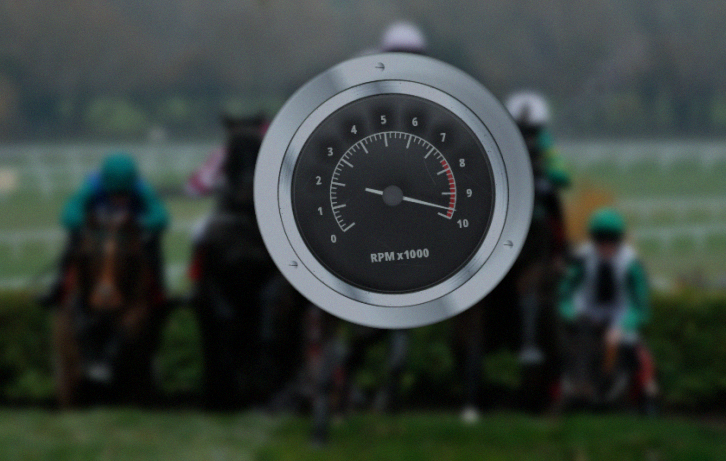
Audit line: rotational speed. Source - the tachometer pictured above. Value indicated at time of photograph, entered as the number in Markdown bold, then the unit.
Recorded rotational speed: **9600** rpm
